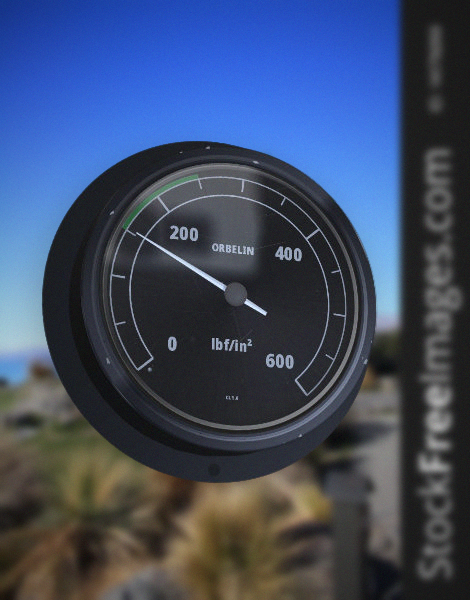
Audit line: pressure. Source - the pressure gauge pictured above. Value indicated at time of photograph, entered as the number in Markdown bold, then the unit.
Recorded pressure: **150** psi
